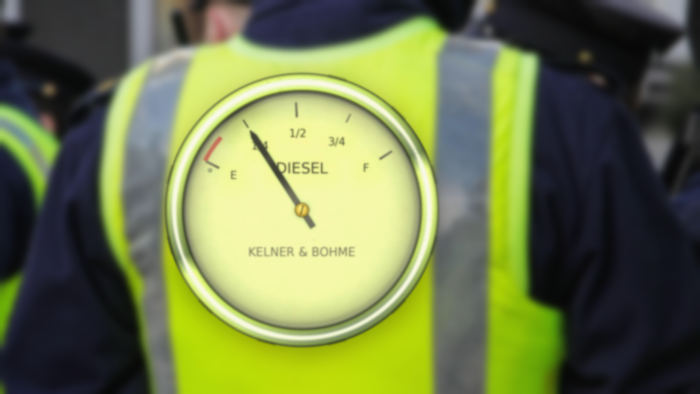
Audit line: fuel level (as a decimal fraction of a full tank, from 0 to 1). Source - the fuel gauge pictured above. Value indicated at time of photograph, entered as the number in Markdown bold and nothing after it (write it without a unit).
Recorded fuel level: **0.25**
